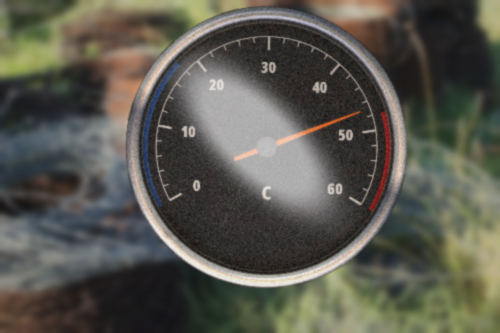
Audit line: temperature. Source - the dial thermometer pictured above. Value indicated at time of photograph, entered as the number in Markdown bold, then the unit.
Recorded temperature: **47** °C
